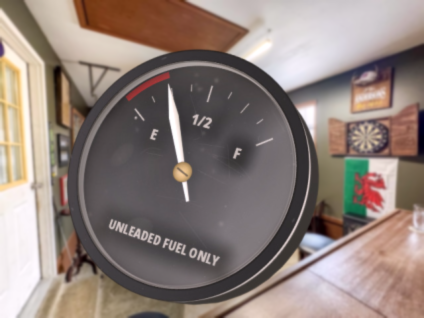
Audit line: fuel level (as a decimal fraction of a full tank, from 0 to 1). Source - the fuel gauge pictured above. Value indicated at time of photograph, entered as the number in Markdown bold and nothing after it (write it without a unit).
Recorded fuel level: **0.25**
